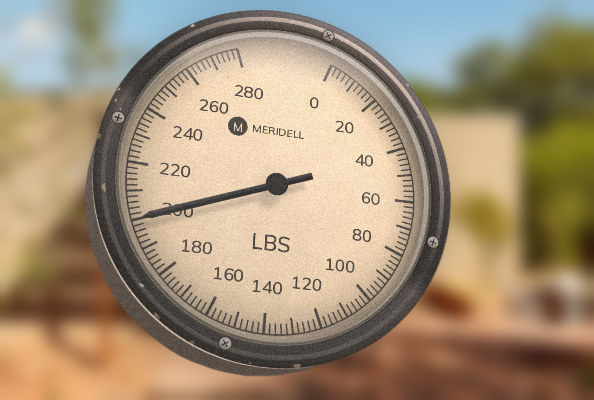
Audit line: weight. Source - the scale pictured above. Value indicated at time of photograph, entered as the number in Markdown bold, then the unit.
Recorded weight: **200** lb
